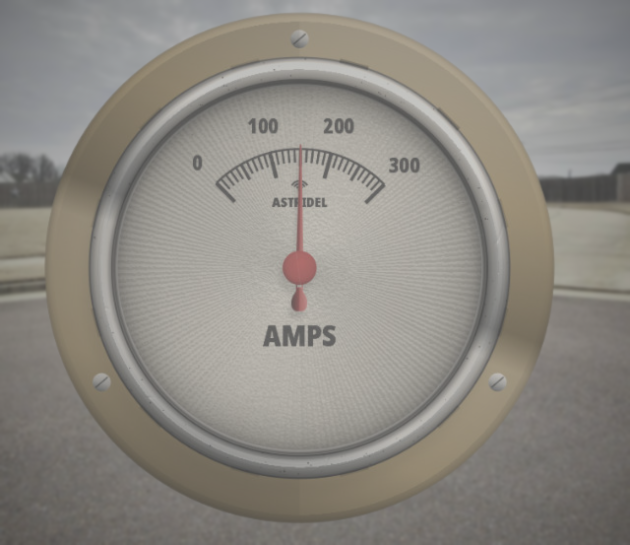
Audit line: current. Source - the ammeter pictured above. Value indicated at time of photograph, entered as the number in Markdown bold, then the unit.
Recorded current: **150** A
